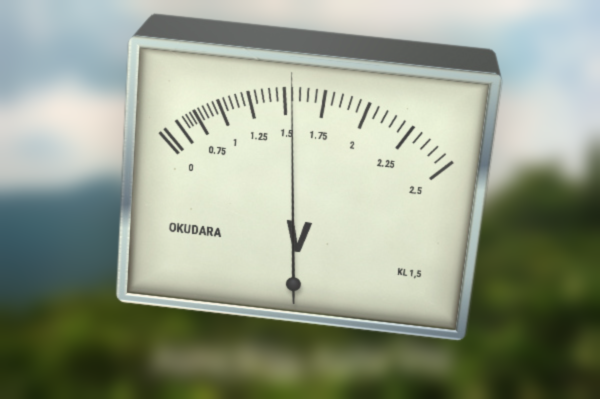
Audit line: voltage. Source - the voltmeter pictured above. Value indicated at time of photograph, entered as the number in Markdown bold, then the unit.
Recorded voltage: **1.55** V
